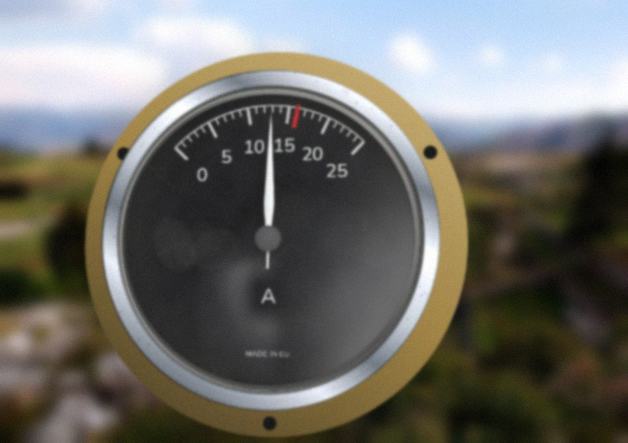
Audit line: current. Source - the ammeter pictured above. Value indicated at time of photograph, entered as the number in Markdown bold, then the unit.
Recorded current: **13** A
